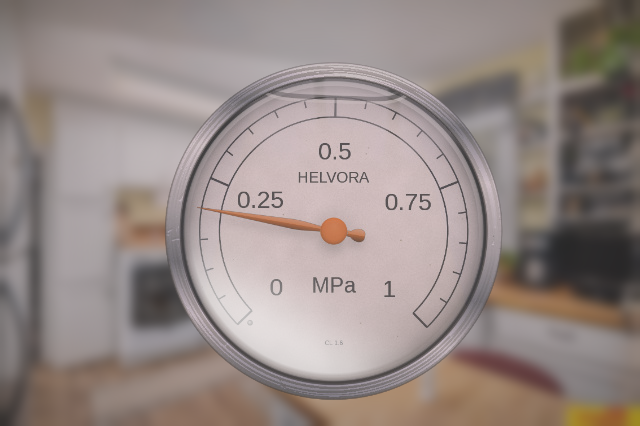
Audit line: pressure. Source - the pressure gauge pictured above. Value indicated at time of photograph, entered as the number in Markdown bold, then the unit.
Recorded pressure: **0.2** MPa
